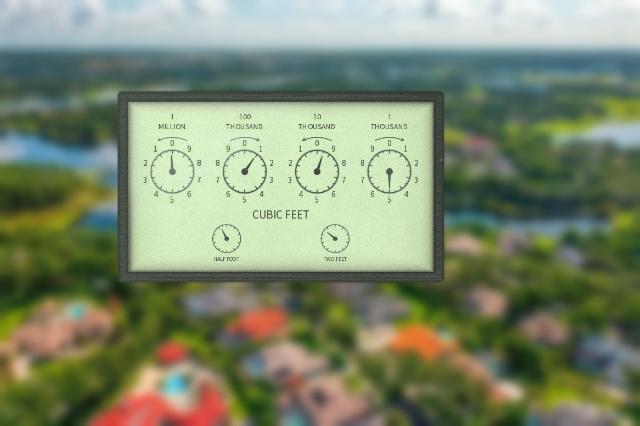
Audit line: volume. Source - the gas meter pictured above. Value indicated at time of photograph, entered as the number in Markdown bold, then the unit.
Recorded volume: **9500** ft³
